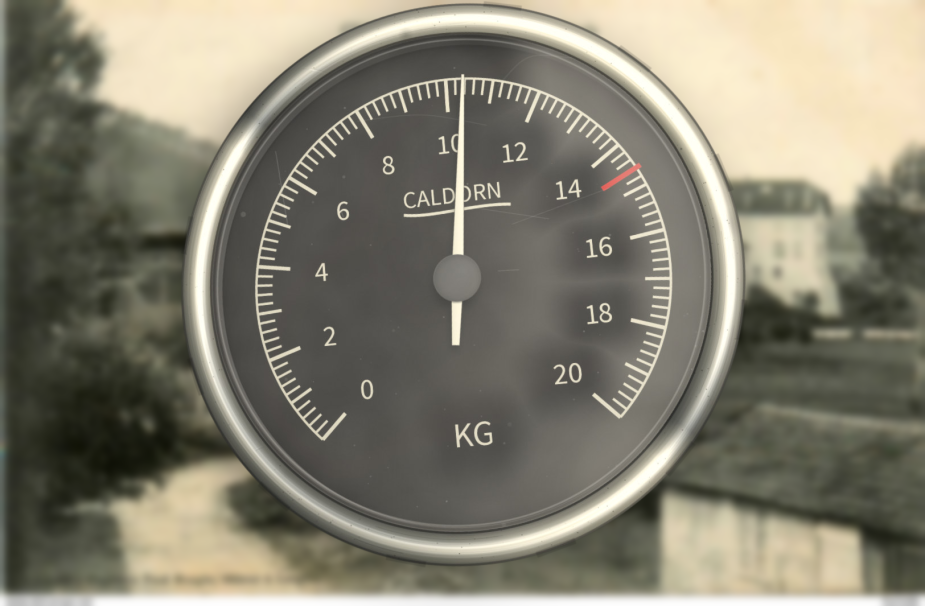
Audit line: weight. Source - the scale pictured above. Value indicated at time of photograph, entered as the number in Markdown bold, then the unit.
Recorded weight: **10.4** kg
